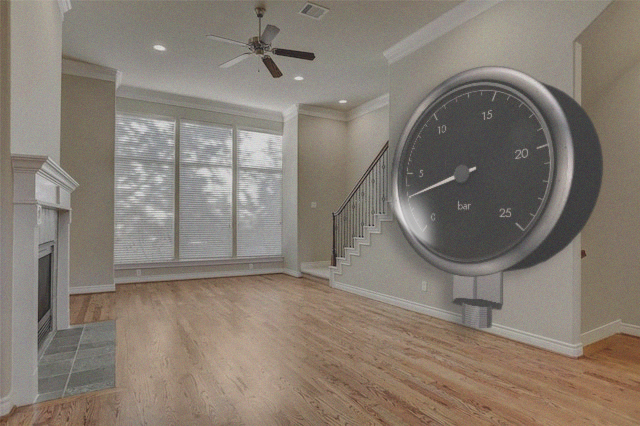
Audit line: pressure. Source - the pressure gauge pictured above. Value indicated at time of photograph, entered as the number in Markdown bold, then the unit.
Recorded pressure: **3** bar
